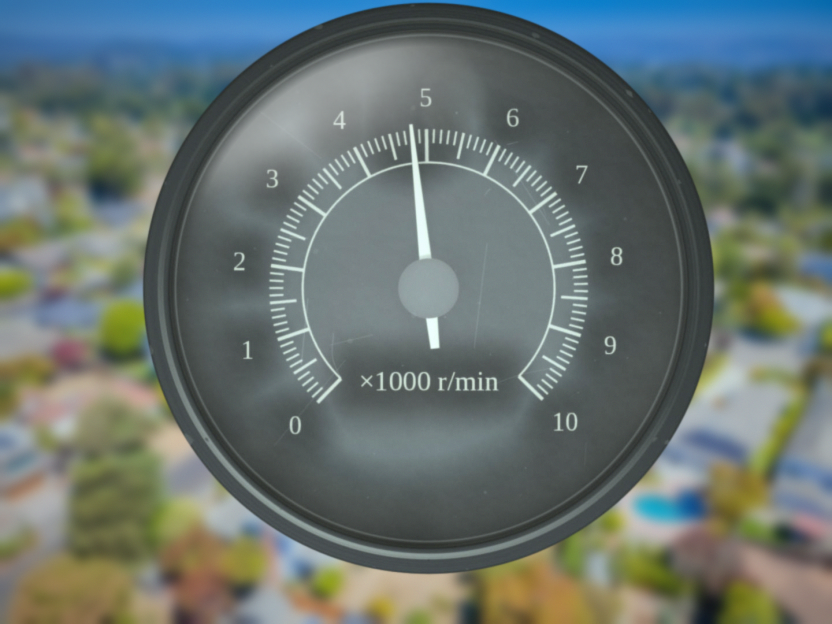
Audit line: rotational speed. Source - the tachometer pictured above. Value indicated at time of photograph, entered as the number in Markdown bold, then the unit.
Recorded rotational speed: **4800** rpm
